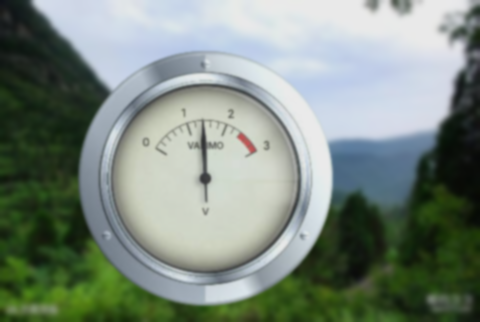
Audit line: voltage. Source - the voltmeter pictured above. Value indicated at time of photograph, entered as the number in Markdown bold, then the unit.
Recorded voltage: **1.4** V
